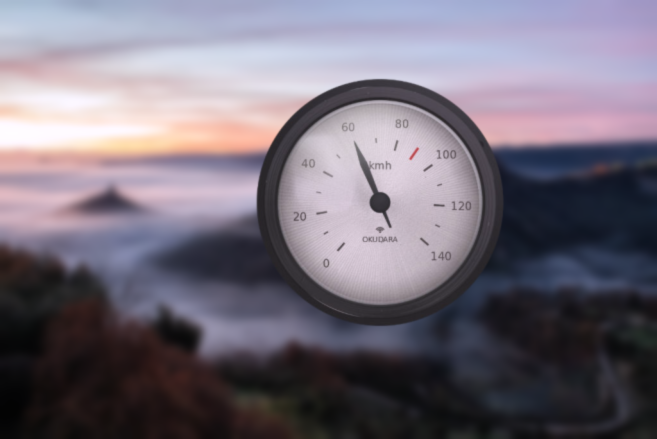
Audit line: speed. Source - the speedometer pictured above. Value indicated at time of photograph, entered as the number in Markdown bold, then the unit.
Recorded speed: **60** km/h
